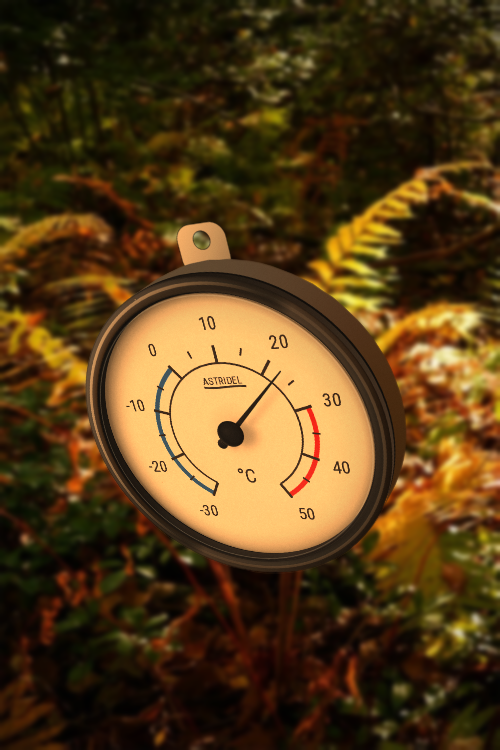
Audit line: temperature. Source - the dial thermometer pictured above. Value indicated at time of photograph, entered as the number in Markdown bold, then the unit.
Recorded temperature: **22.5** °C
